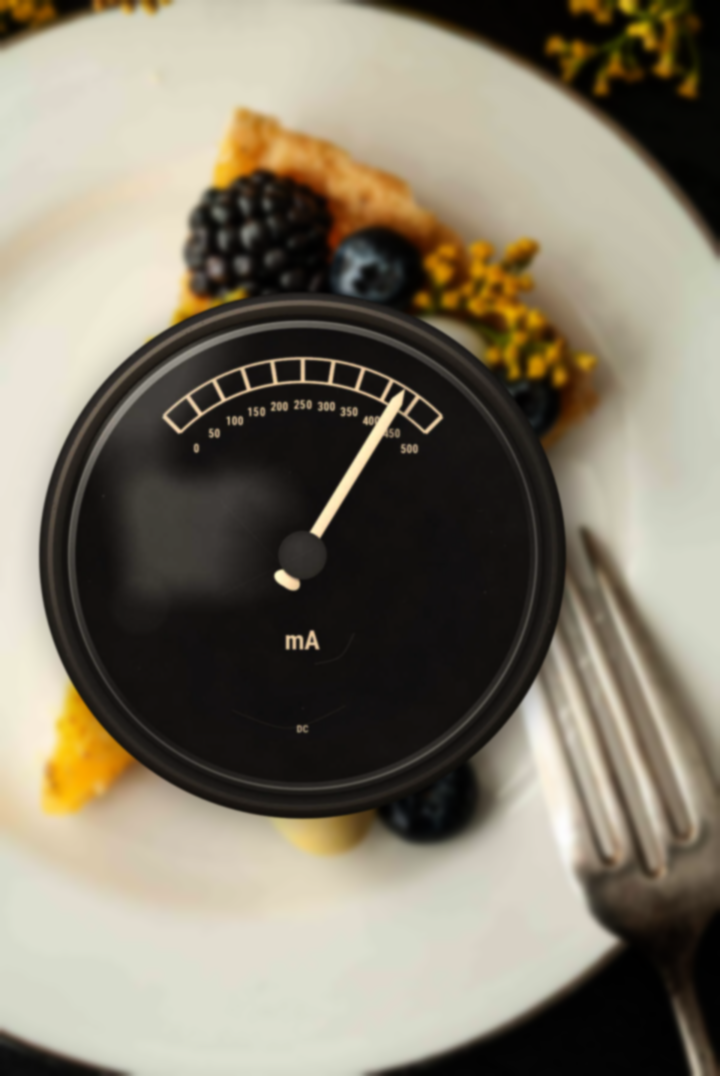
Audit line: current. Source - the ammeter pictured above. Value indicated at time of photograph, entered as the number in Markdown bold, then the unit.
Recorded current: **425** mA
